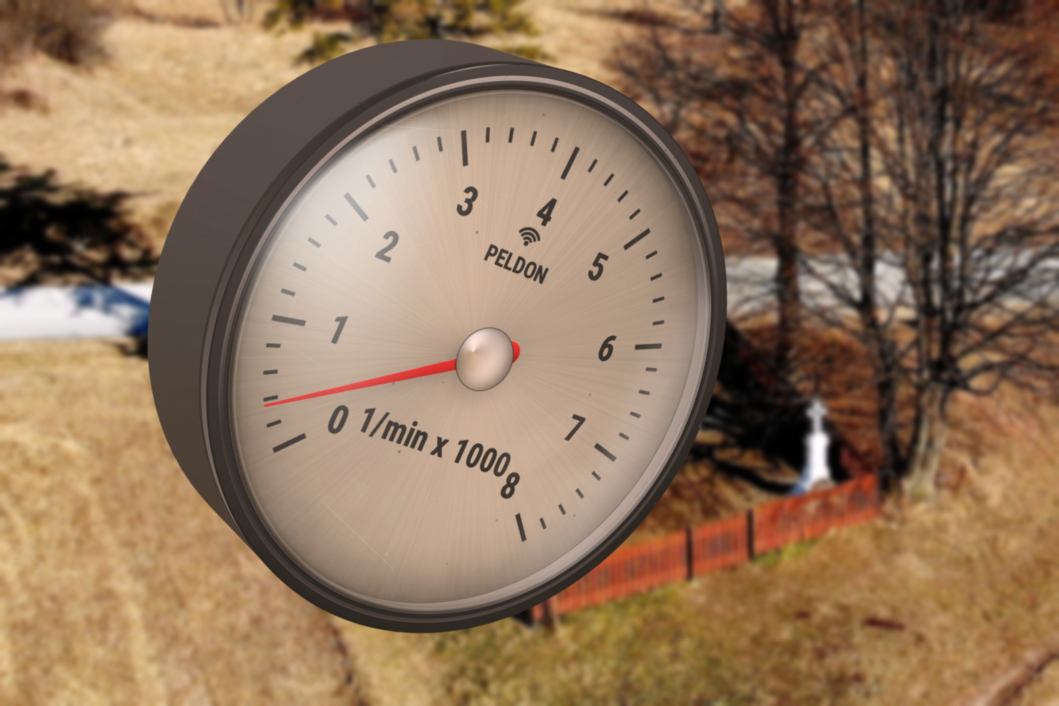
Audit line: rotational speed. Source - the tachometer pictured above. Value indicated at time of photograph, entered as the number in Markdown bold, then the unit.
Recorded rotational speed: **400** rpm
